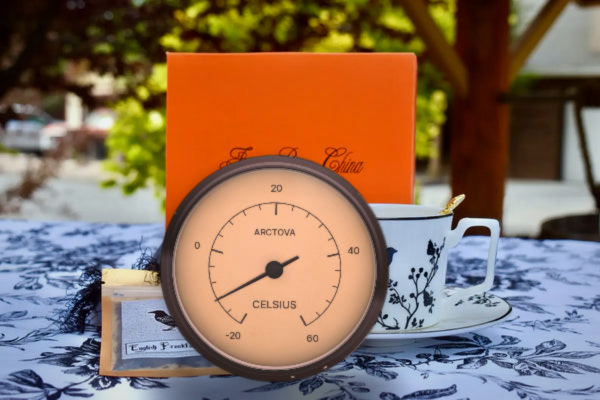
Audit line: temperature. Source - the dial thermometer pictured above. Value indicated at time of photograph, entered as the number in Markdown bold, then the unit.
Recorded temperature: **-12** °C
